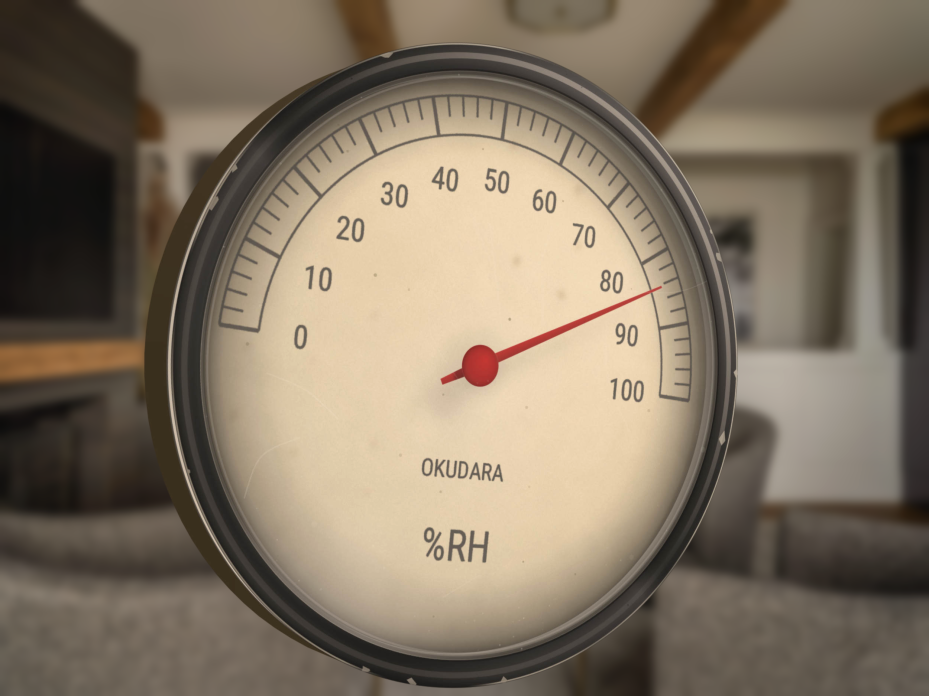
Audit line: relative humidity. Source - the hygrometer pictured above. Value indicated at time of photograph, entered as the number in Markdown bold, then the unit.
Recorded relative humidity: **84** %
